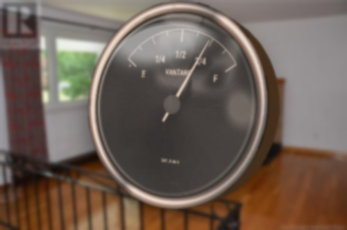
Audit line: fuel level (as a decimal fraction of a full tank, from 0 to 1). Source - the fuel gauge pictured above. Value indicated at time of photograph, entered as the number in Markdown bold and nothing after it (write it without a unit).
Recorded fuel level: **0.75**
